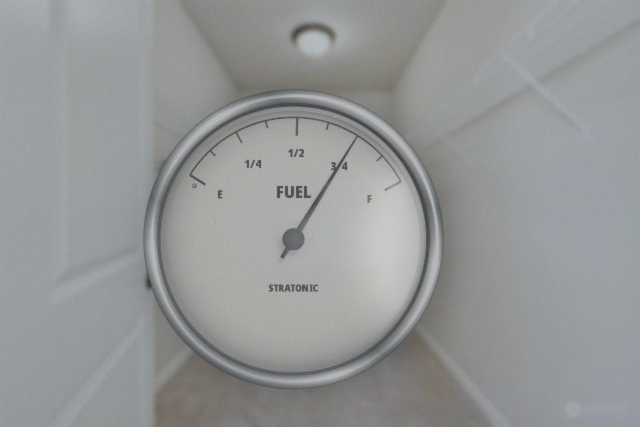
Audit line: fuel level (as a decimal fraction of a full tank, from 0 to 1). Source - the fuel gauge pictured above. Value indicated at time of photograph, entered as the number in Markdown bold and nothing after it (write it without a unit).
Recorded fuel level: **0.75**
